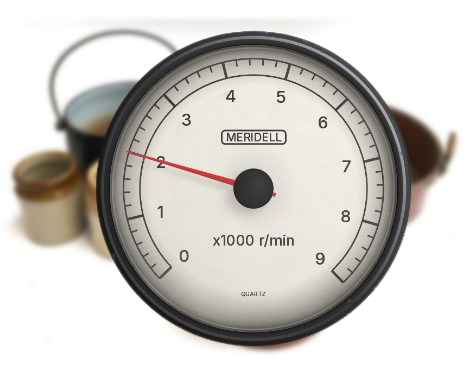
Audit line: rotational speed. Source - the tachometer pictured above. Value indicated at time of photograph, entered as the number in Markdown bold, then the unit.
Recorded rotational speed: **2000** rpm
